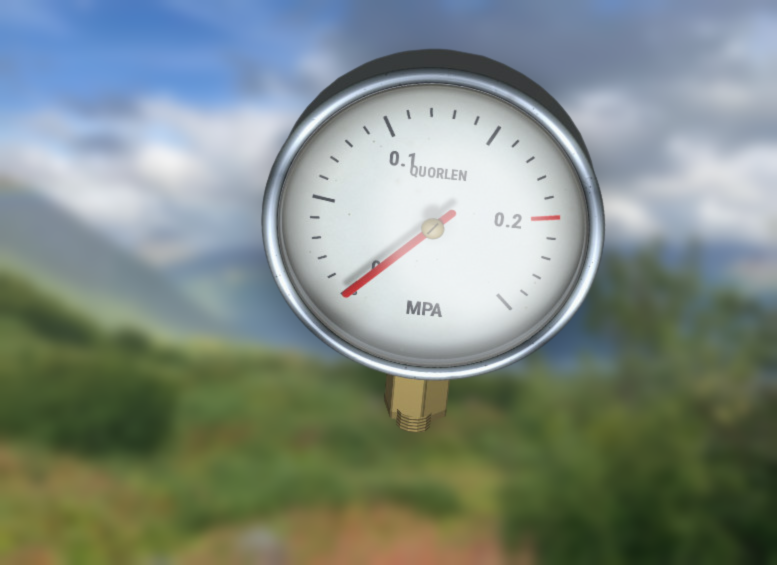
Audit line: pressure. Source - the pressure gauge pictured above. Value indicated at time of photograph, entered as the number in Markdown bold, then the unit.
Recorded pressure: **0** MPa
